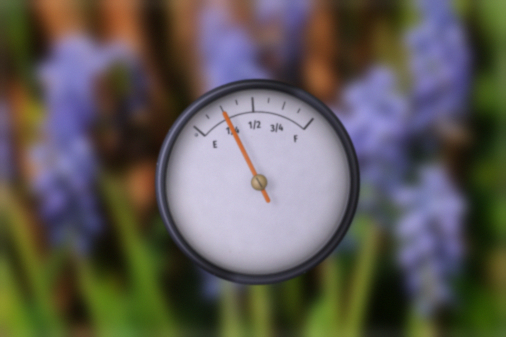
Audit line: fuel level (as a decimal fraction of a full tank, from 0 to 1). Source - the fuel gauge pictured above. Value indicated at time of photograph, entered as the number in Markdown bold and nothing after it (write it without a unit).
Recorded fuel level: **0.25**
